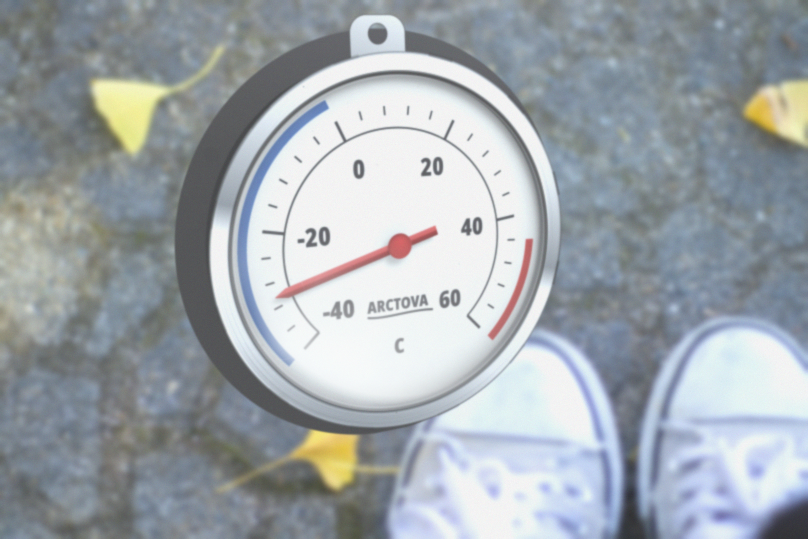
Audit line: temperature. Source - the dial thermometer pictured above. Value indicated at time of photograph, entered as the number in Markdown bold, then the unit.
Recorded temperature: **-30** °C
